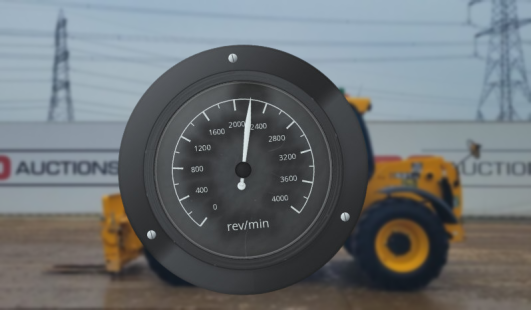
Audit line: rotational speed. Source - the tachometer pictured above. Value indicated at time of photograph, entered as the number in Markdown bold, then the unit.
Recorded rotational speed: **2200** rpm
